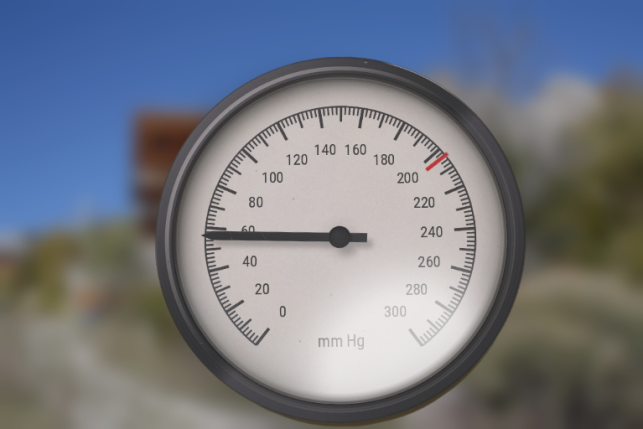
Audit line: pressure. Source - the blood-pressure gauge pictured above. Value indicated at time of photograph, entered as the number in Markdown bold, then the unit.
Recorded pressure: **56** mmHg
